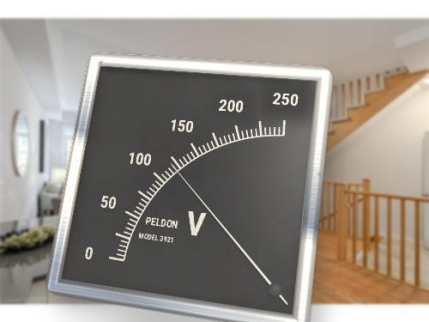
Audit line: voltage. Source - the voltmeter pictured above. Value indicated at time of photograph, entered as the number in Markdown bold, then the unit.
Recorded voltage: **120** V
